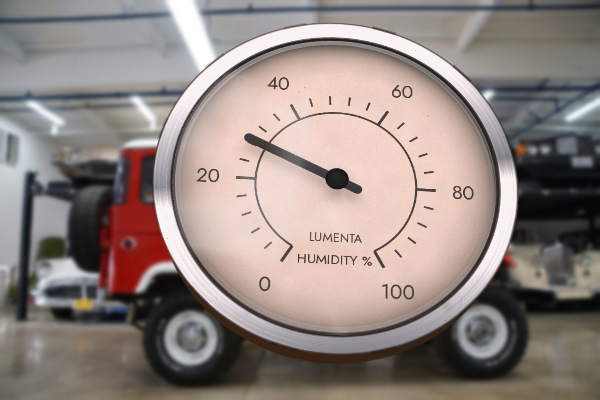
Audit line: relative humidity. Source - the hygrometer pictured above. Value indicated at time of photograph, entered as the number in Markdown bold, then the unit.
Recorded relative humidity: **28** %
